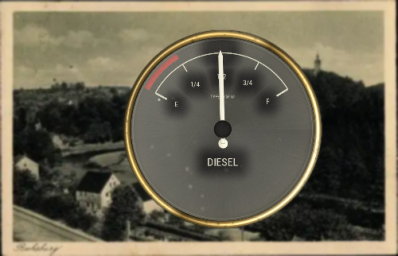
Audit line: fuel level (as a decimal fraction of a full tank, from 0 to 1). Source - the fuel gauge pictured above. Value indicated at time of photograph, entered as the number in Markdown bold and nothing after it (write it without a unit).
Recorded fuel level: **0.5**
